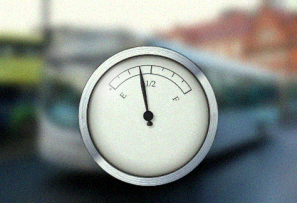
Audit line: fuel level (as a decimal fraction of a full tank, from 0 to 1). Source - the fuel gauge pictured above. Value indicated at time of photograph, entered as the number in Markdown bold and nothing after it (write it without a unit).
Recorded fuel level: **0.375**
